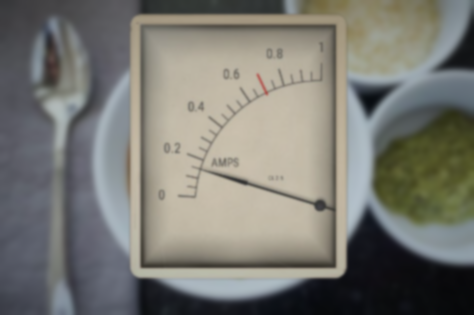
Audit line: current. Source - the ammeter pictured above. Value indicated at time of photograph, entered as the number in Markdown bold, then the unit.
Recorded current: **0.15** A
